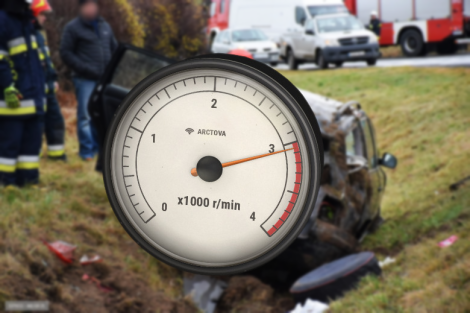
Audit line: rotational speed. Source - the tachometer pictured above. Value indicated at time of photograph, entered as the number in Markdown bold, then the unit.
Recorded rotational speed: **3050** rpm
